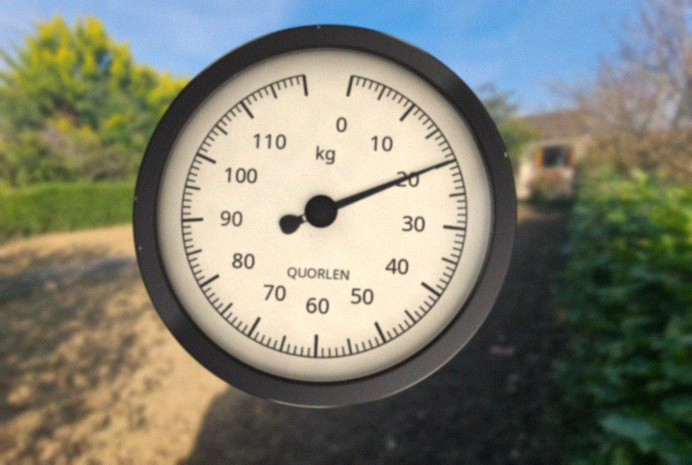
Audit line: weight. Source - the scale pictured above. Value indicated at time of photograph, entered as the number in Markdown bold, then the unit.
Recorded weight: **20** kg
